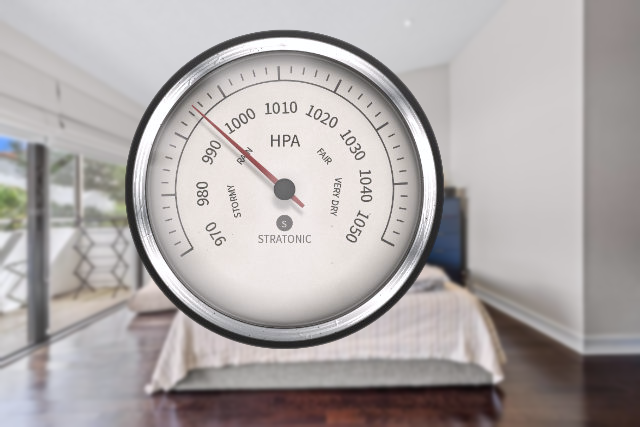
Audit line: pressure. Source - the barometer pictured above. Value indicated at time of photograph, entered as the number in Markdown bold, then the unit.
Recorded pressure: **995** hPa
